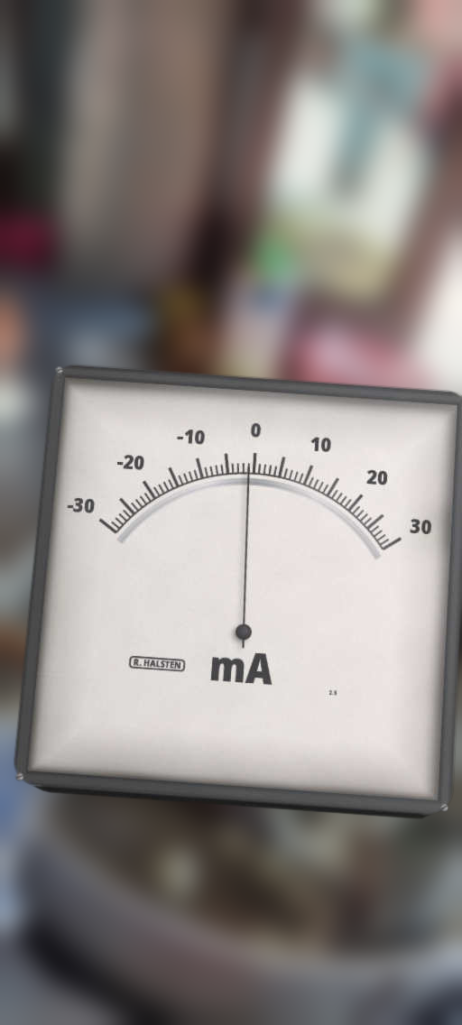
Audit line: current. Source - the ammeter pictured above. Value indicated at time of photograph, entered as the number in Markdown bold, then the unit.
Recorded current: **-1** mA
